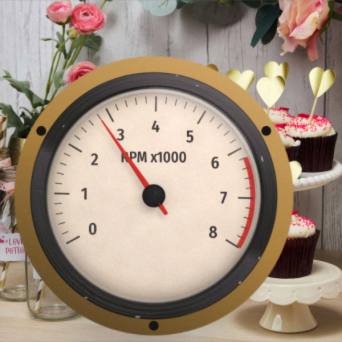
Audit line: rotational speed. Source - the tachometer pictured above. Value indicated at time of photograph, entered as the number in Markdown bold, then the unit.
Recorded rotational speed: **2800** rpm
